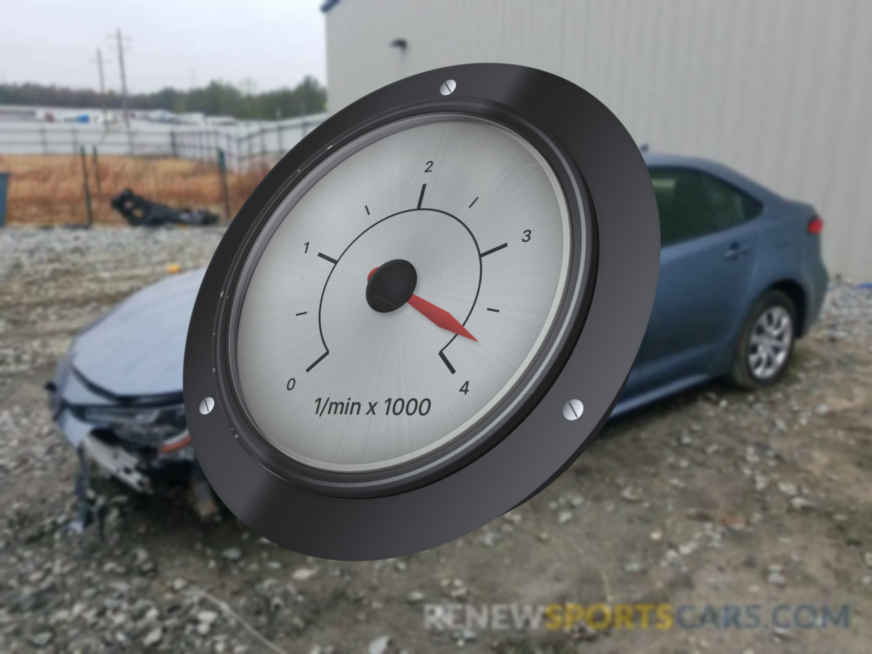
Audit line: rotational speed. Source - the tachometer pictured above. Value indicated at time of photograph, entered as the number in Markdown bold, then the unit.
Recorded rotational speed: **3750** rpm
